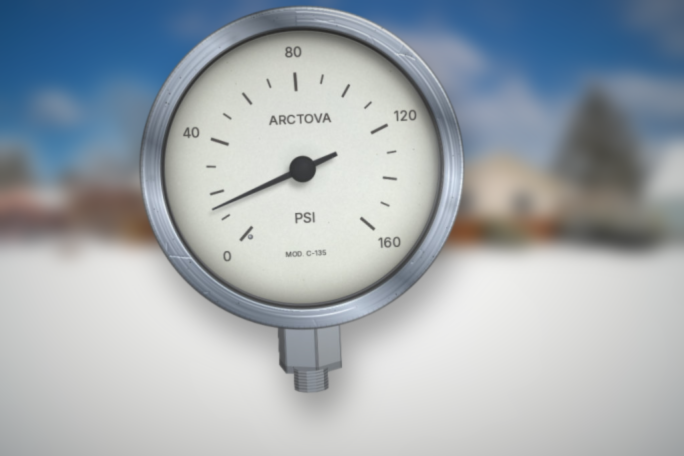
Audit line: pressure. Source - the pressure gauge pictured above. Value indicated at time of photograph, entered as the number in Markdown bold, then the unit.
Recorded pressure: **15** psi
